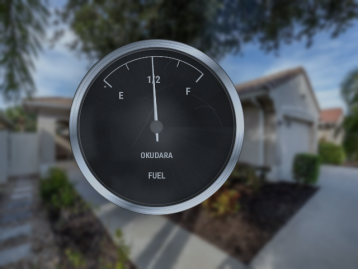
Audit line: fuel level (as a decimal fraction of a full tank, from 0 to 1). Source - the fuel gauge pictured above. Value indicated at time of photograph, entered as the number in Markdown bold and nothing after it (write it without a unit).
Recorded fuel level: **0.5**
